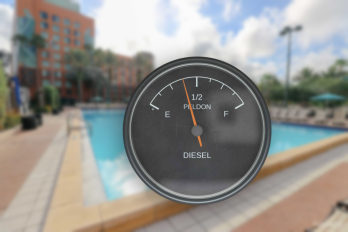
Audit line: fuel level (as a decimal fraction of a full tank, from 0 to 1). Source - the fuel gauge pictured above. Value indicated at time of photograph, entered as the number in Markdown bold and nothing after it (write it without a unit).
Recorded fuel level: **0.375**
